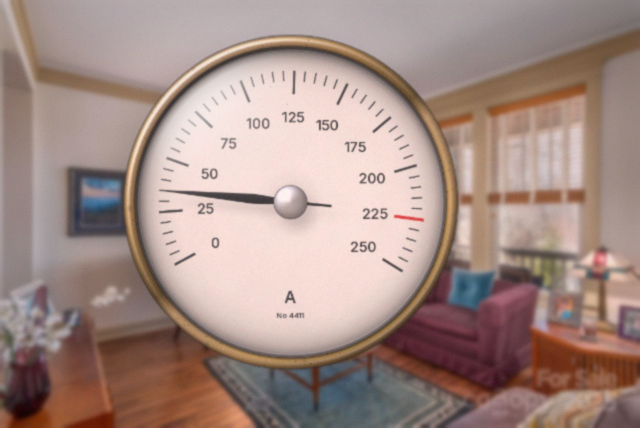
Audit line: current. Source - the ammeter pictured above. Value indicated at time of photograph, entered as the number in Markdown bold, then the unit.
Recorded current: **35** A
